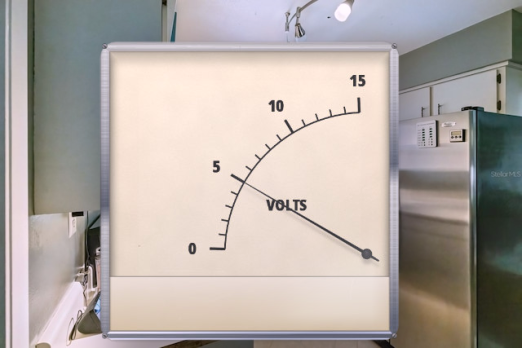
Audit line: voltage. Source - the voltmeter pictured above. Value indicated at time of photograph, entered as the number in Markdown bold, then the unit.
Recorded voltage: **5** V
